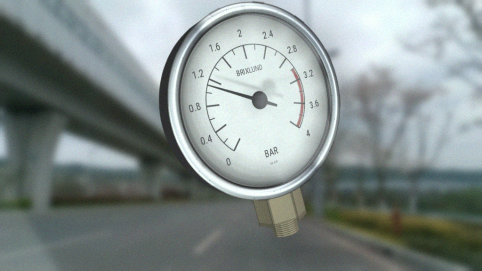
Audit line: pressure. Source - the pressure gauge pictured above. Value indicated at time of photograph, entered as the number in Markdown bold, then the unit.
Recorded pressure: **1.1** bar
